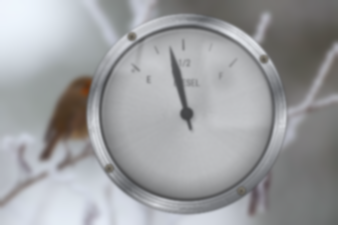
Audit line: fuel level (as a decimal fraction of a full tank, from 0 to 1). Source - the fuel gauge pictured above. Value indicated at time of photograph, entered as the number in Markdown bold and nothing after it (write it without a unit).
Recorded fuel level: **0.375**
